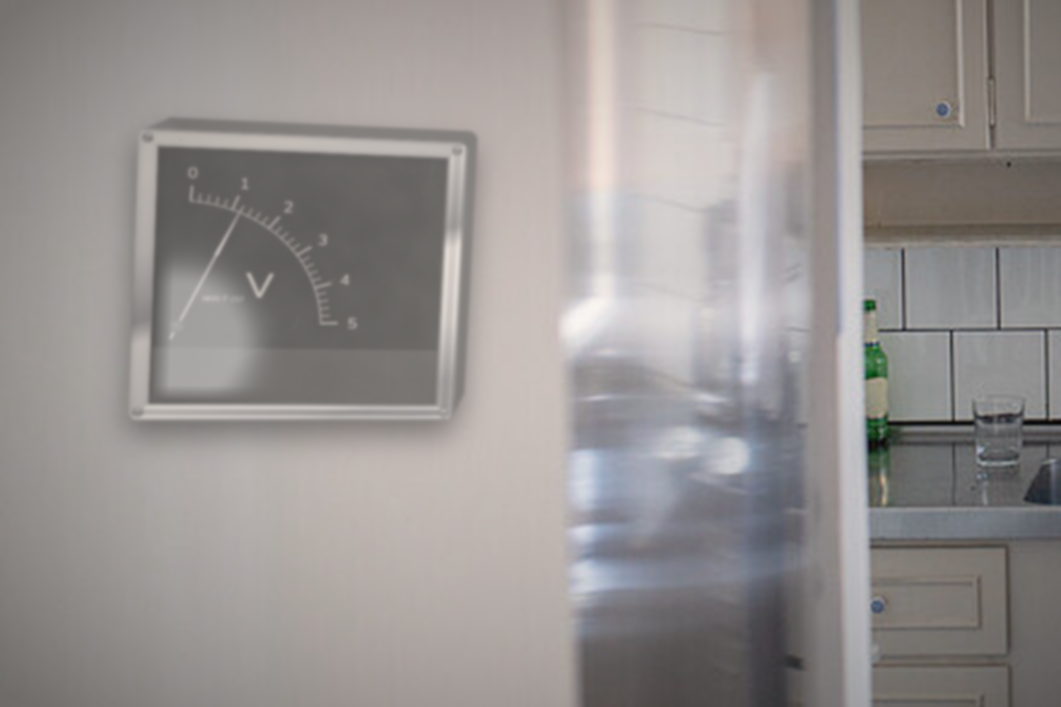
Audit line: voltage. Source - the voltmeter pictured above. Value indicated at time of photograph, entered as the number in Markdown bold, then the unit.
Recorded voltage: **1.2** V
